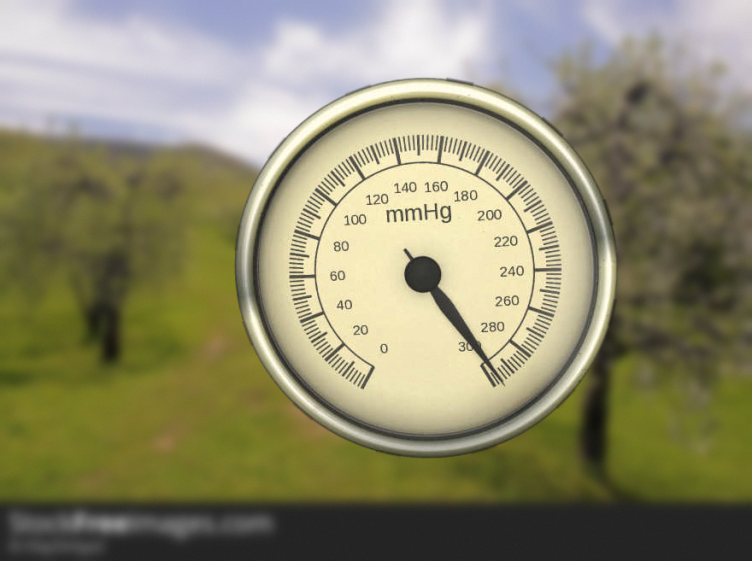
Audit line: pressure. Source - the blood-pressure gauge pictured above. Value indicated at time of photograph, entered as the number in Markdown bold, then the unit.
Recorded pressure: **296** mmHg
